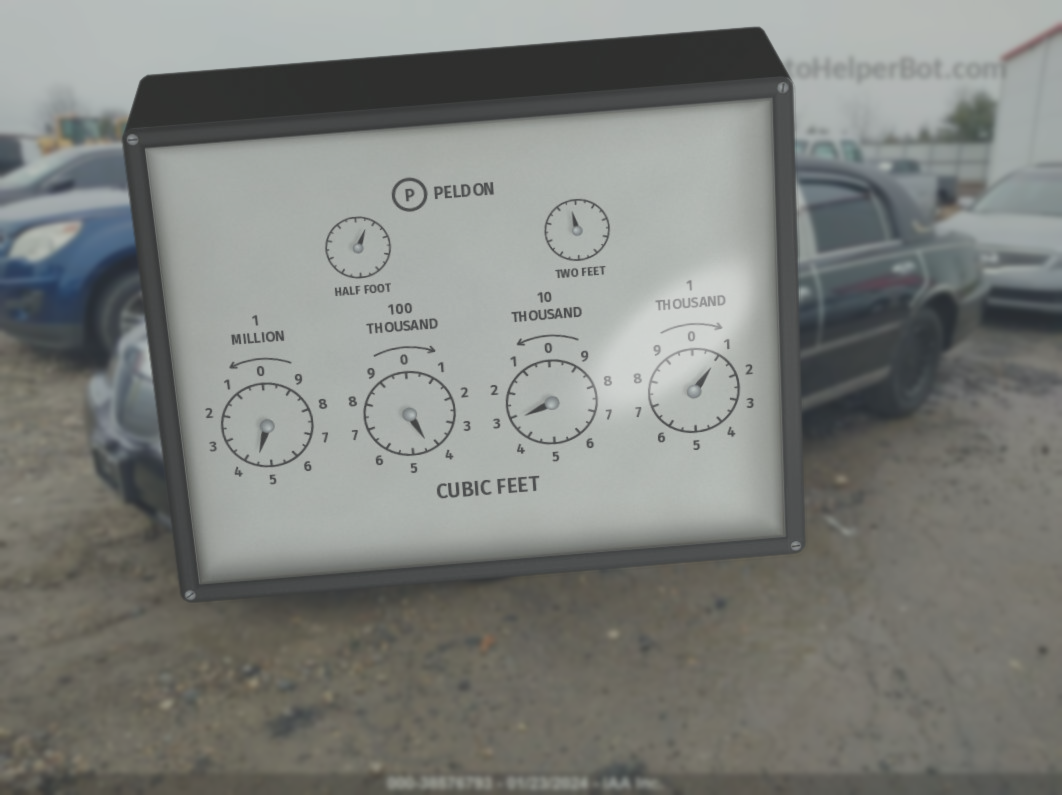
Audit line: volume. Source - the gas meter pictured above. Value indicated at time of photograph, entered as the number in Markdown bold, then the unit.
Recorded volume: **443100** ft³
